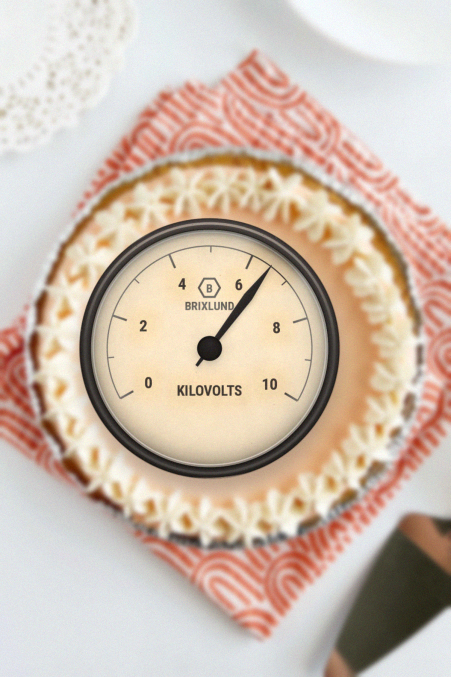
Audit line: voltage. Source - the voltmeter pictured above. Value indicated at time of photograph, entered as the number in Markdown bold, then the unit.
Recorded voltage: **6.5** kV
